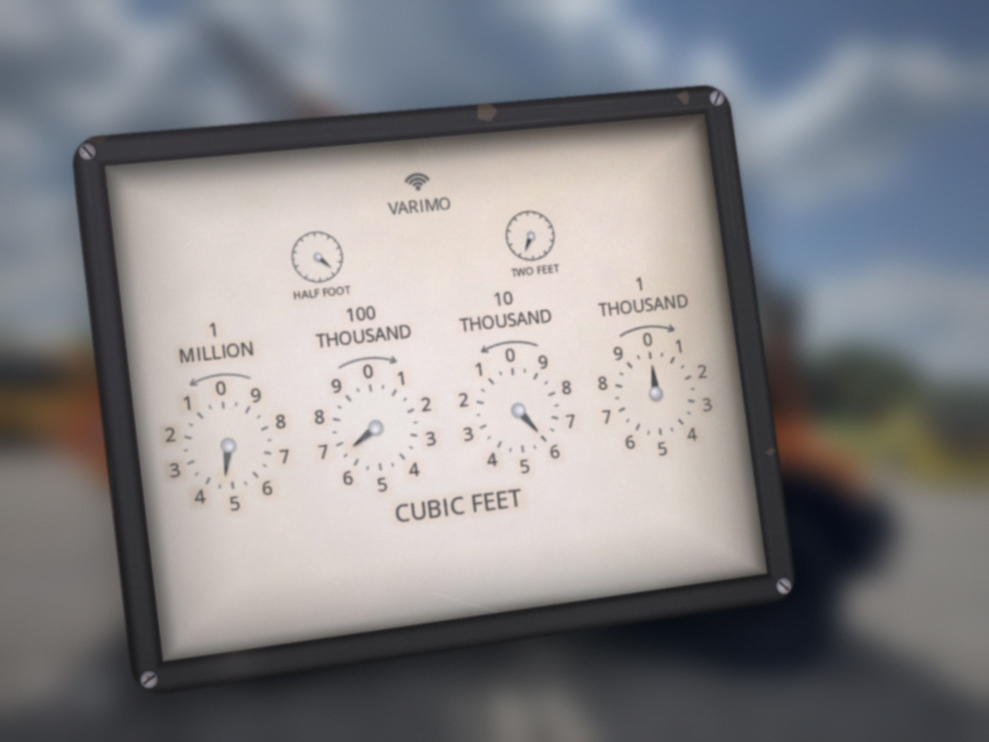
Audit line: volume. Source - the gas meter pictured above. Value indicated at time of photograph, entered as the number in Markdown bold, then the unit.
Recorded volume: **466000** ft³
